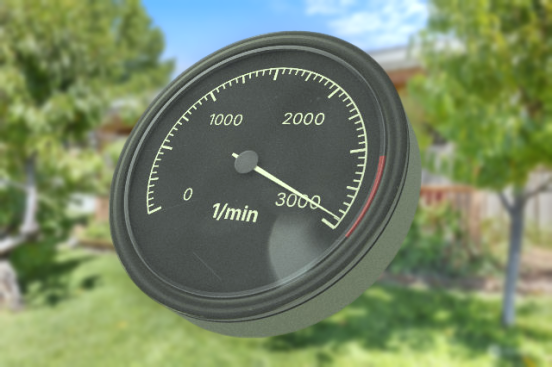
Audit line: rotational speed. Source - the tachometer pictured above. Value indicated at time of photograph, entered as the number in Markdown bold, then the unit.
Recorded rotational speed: **2950** rpm
